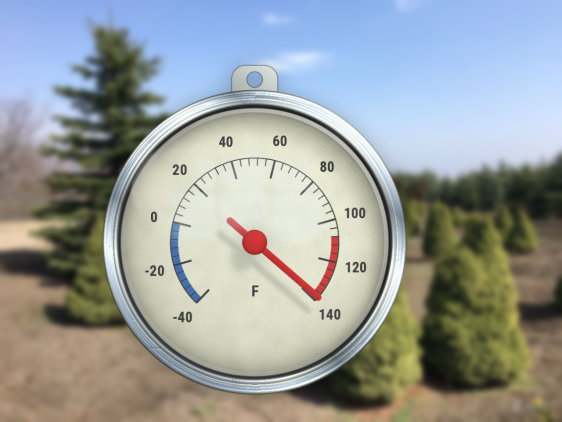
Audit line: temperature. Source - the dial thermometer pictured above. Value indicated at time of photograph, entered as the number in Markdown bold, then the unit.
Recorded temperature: **138** °F
